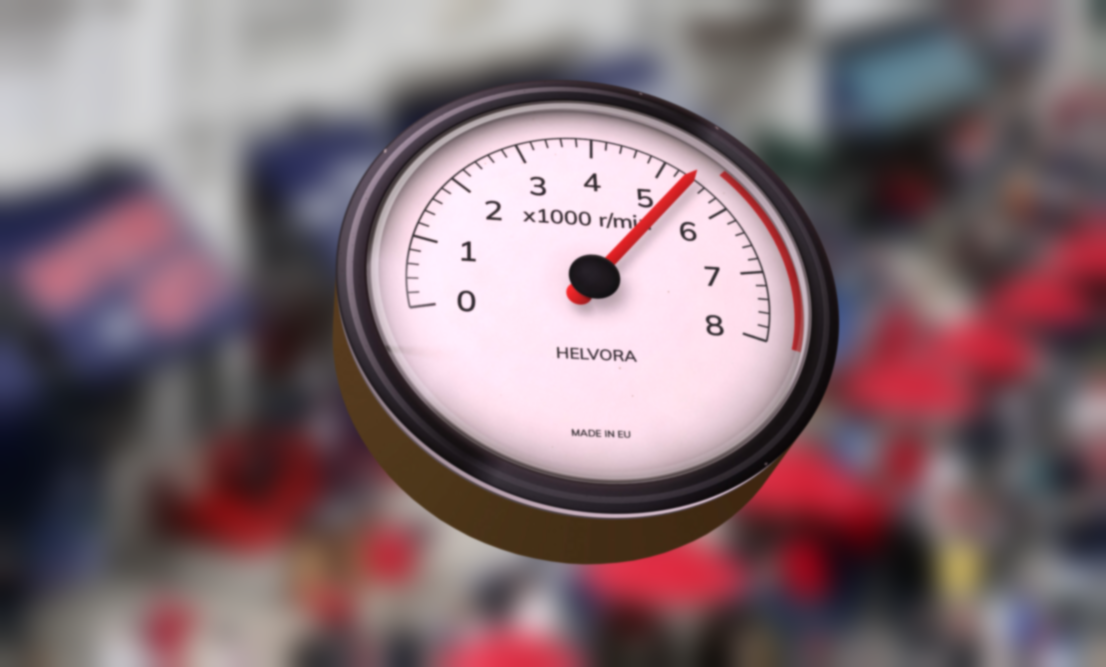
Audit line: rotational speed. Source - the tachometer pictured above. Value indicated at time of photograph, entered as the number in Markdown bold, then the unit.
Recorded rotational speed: **5400** rpm
